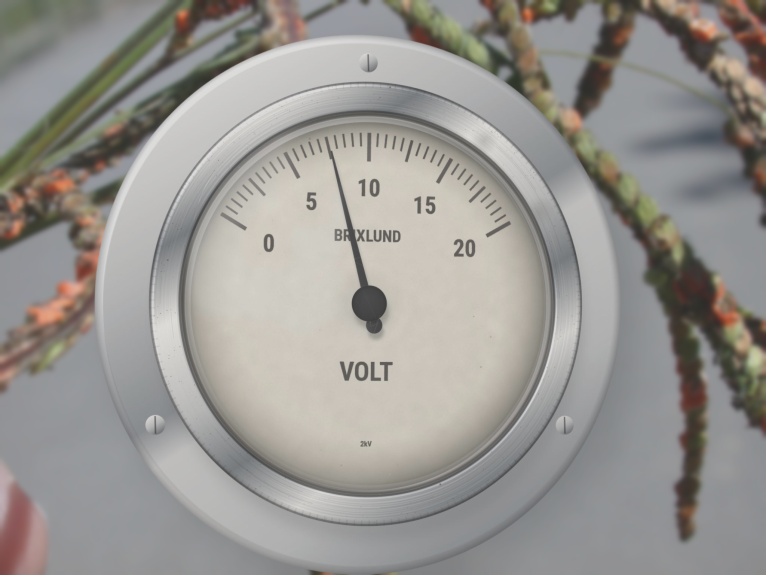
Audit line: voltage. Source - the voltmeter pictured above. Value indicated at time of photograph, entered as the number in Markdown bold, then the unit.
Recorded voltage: **7.5** V
